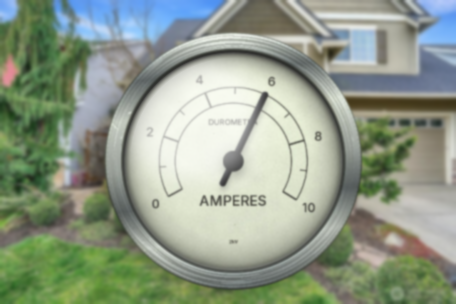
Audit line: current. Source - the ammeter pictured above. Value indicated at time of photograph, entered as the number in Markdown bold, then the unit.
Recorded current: **6** A
